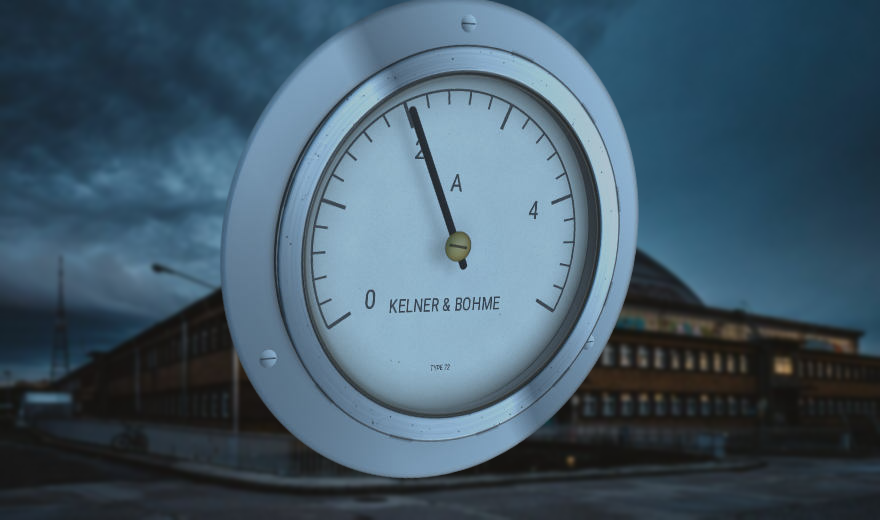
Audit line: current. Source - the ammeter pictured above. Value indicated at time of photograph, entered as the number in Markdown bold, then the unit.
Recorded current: **2** A
